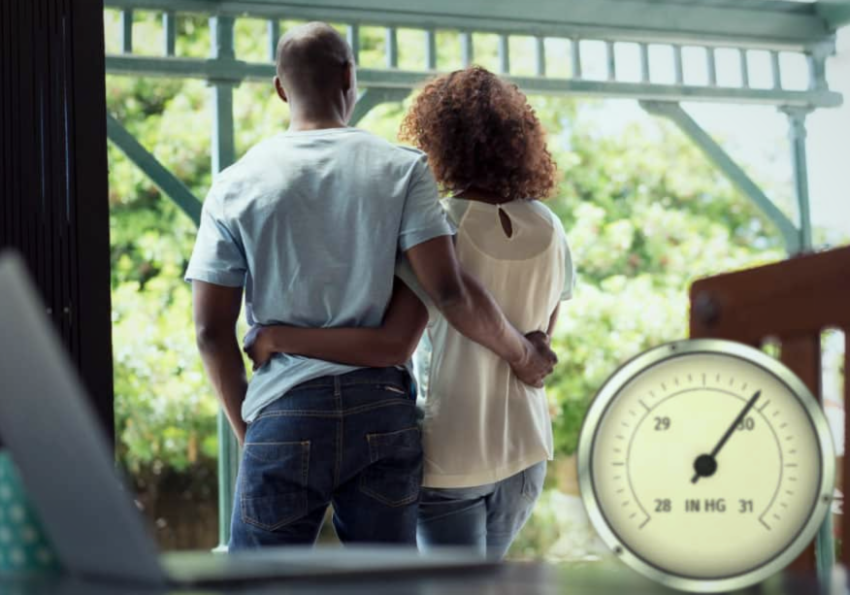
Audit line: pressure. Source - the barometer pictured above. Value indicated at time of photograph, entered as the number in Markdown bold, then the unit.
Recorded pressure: **29.9** inHg
